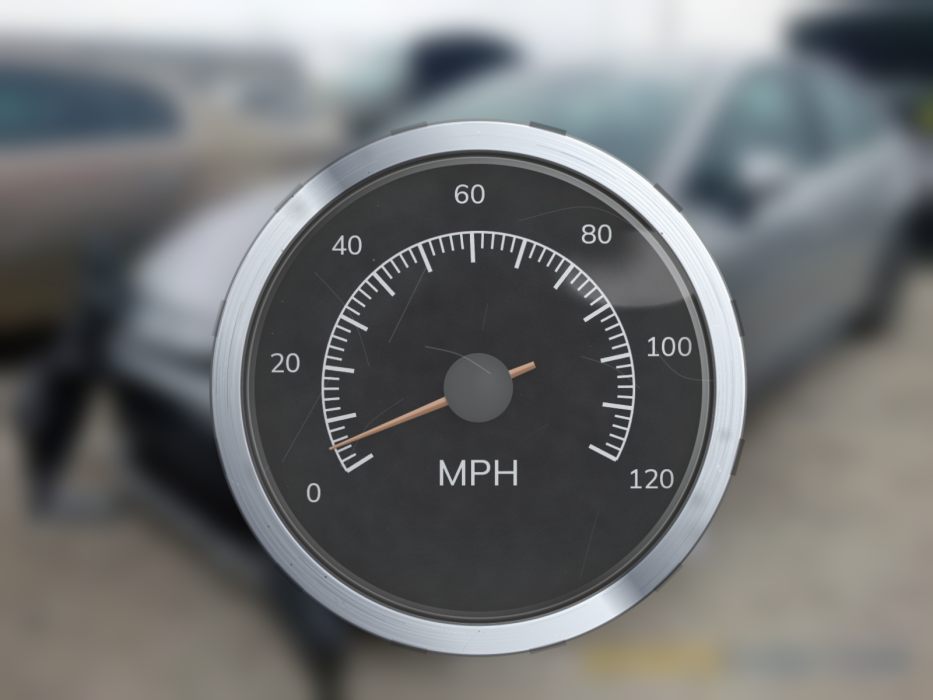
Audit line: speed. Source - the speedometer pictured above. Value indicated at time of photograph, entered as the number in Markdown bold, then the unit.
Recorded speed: **5** mph
